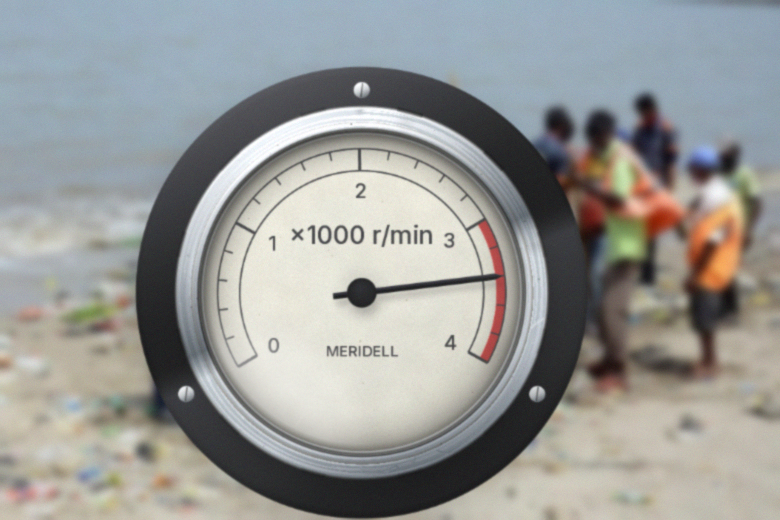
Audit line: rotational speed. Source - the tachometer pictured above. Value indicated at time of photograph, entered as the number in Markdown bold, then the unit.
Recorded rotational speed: **3400** rpm
